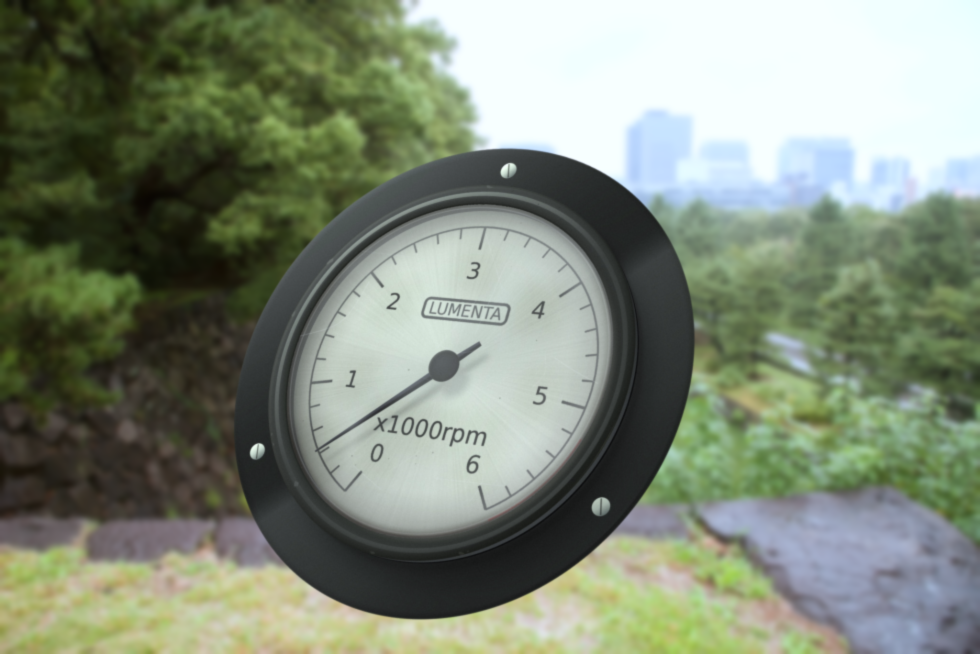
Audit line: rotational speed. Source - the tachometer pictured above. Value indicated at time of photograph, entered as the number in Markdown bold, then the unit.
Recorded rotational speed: **400** rpm
